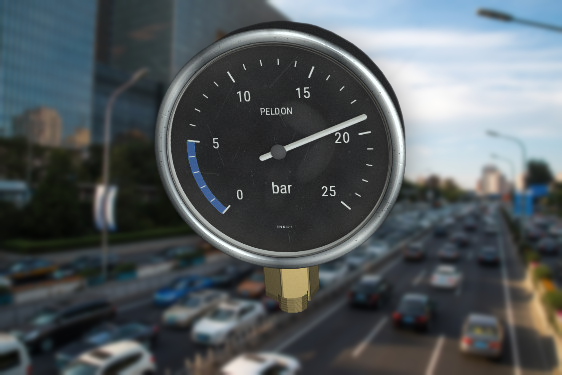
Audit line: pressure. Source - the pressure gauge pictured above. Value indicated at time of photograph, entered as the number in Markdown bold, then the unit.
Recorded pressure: **19** bar
